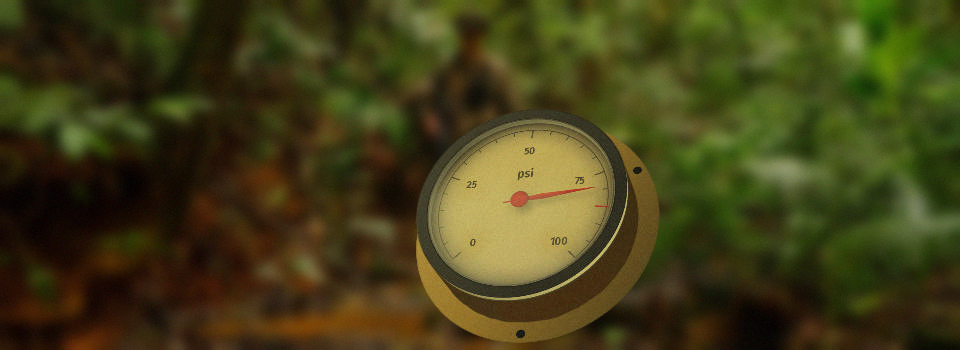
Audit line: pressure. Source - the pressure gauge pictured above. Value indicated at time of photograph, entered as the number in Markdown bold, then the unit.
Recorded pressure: **80** psi
